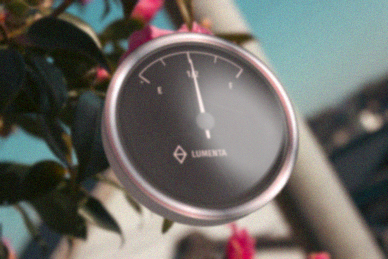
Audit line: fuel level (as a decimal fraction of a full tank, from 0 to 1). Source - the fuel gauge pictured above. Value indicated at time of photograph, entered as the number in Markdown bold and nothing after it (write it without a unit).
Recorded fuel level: **0.5**
